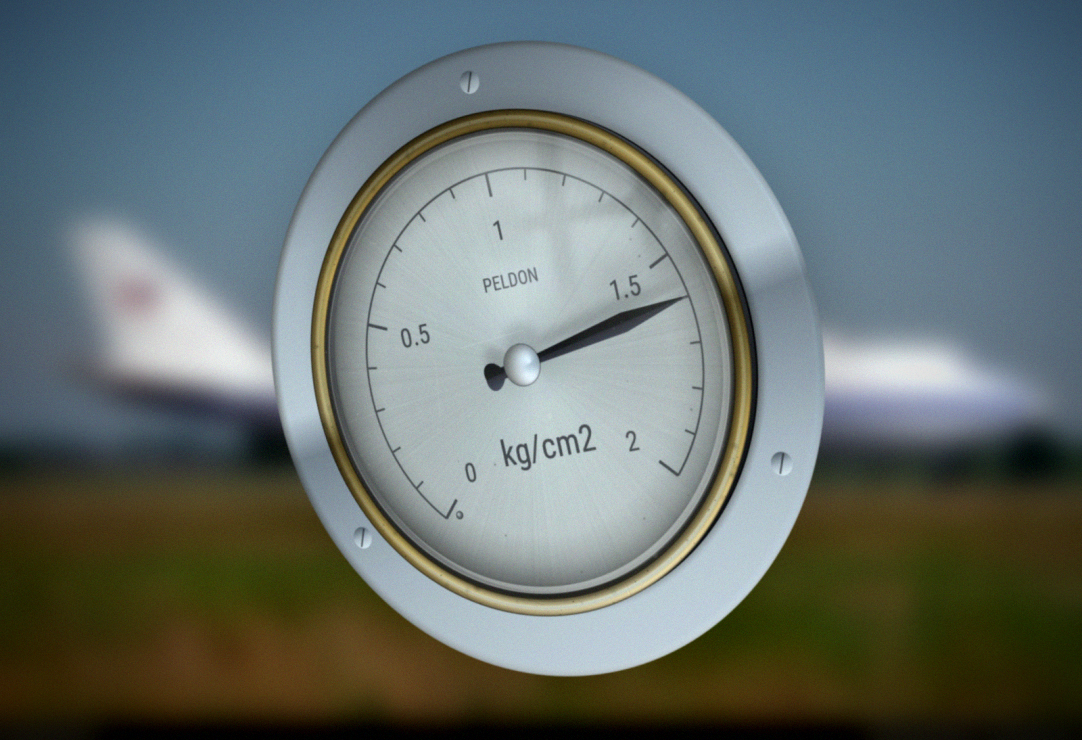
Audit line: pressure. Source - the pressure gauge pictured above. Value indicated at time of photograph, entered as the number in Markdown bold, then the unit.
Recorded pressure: **1.6** kg/cm²
